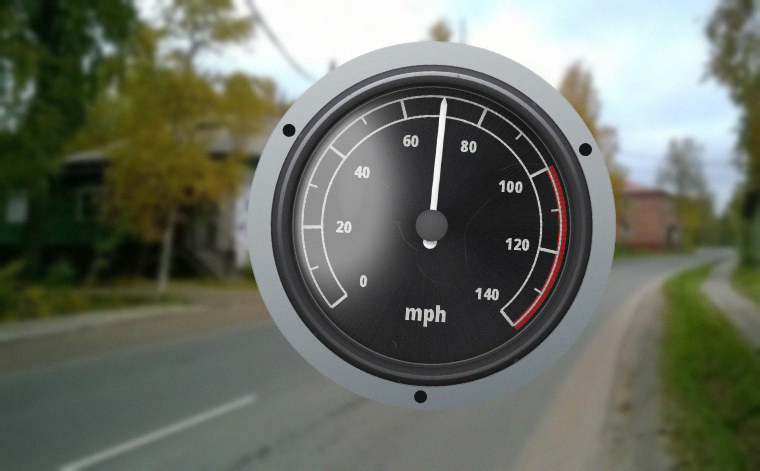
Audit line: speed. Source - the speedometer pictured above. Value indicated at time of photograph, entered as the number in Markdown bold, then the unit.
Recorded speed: **70** mph
